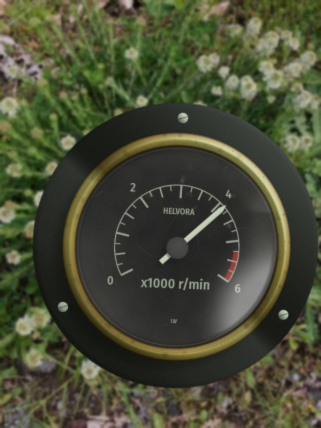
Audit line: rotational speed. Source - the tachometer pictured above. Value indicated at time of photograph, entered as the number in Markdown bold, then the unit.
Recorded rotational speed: **4125** rpm
